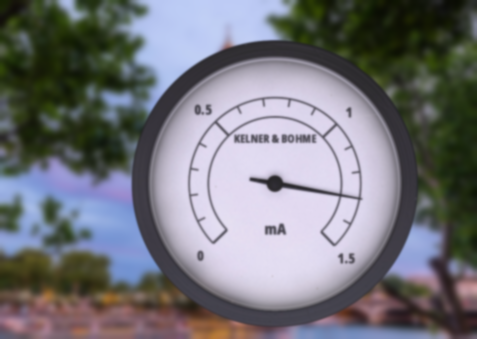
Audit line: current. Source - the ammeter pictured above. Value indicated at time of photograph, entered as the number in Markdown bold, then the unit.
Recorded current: **1.3** mA
